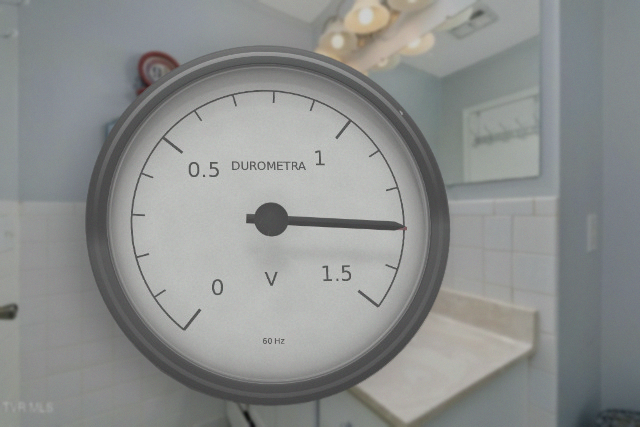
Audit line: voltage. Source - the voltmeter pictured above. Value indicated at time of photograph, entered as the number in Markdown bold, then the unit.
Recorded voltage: **1.3** V
